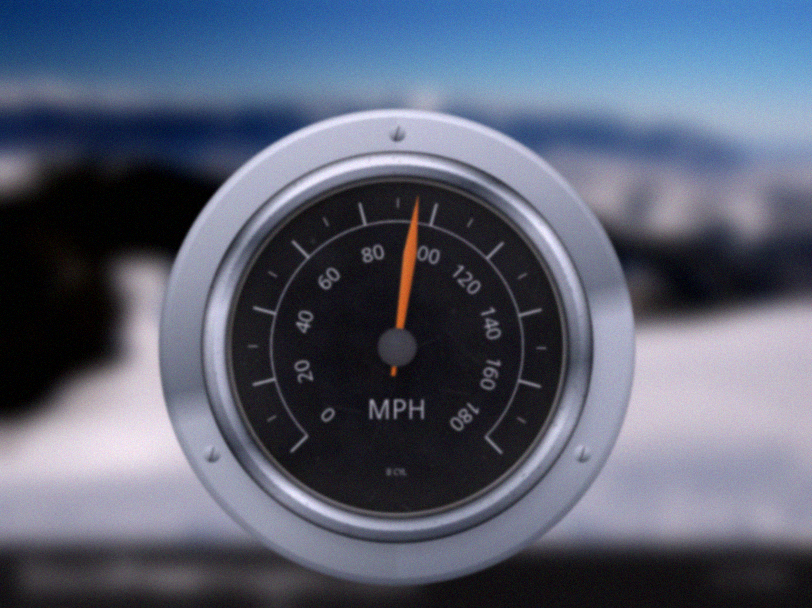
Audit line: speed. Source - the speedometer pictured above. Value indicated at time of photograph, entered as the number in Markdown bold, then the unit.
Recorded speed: **95** mph
